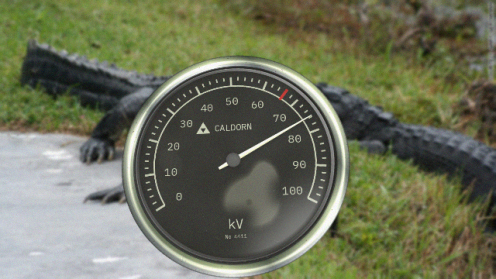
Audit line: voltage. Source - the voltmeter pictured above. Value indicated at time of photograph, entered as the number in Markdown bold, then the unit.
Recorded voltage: **76** kV
